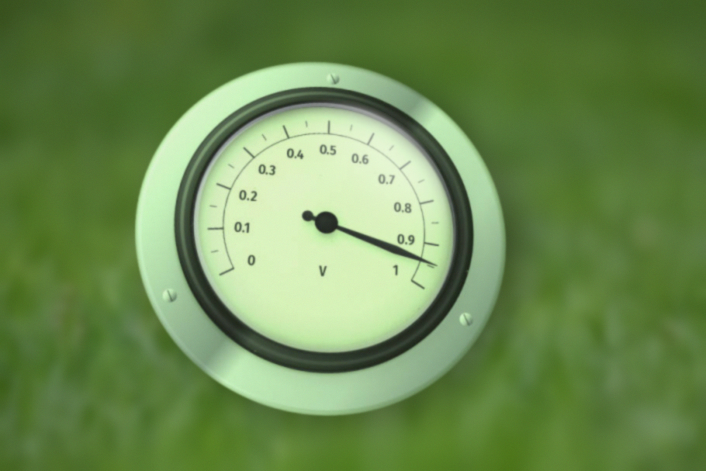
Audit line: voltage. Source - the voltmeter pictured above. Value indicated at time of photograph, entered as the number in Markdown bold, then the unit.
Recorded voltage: **0.95** V
